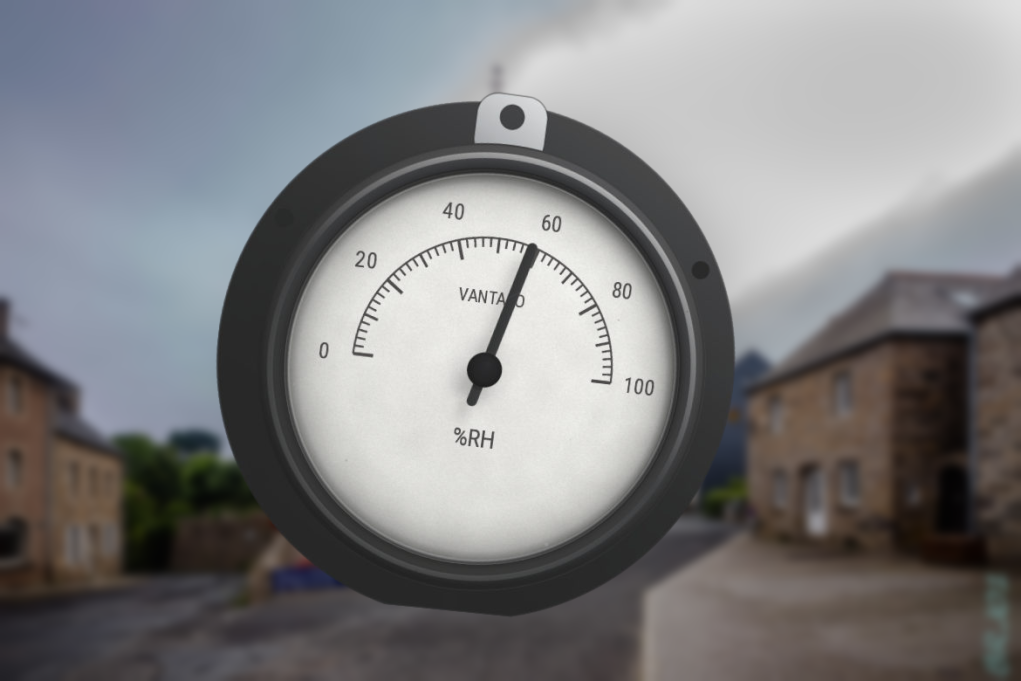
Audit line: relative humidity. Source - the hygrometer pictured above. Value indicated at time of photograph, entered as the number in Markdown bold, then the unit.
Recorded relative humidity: **58** %
